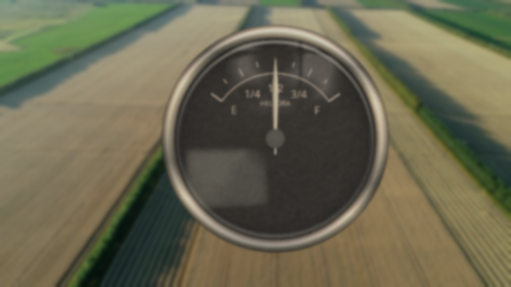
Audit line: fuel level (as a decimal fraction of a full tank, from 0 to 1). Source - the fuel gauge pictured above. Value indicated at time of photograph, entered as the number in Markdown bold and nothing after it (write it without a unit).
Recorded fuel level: **0.5**
